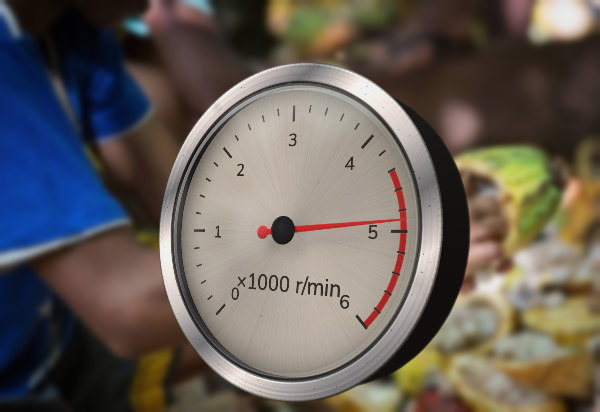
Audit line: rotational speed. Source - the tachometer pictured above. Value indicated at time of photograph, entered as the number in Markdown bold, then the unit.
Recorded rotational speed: **4900** rpm
